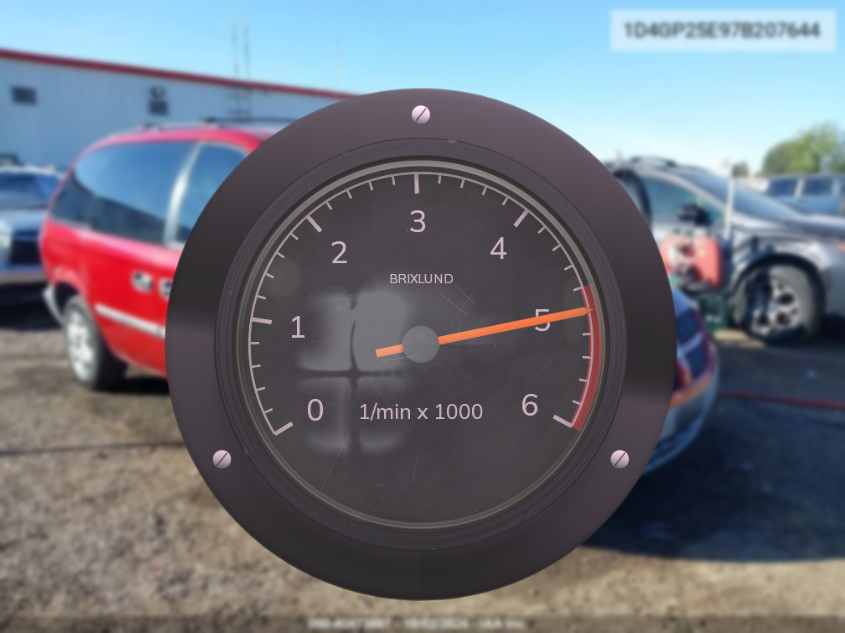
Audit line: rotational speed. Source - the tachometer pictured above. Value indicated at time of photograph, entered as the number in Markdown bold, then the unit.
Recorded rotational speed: **5000** rpm
